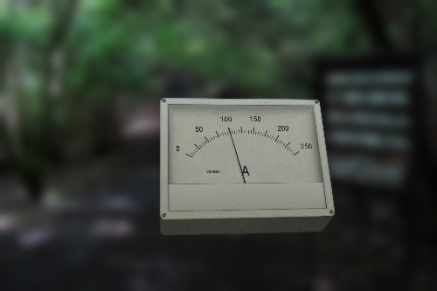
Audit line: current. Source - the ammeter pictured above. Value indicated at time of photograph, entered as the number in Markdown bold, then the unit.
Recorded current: **100** A
